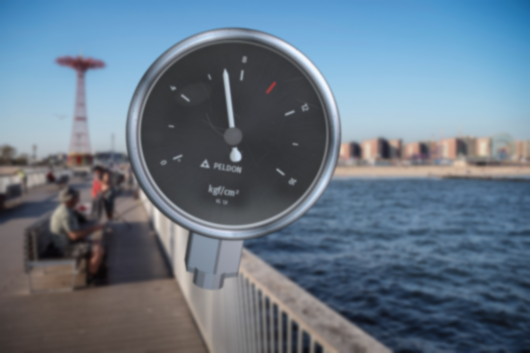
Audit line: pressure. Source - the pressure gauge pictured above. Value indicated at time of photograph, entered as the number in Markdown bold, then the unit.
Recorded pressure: **7** kg/cm²
